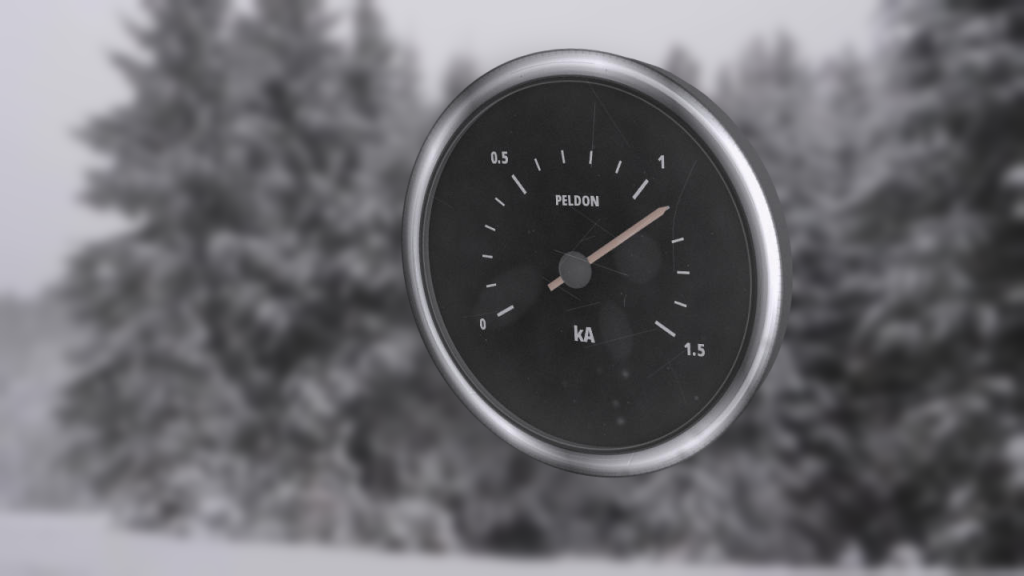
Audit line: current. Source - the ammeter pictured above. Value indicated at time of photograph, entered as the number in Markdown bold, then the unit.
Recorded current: **1.1** kA
